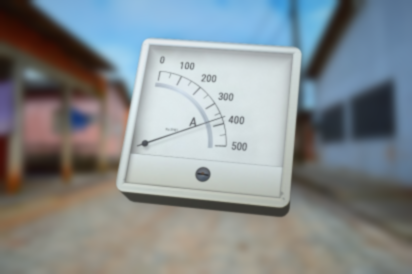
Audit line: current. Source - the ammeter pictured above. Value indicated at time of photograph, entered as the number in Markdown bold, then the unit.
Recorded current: **375** A
